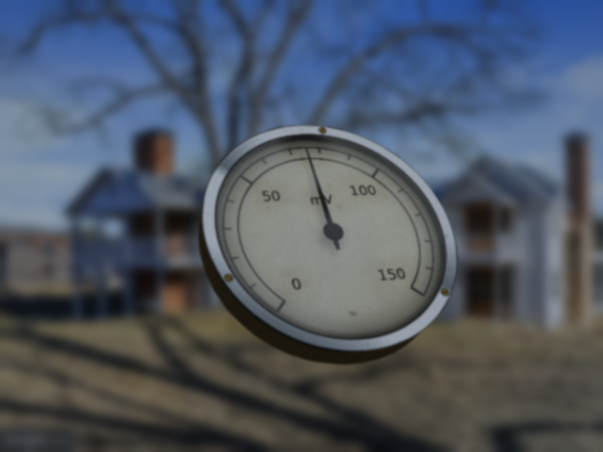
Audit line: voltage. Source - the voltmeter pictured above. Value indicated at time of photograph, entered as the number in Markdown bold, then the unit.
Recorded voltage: **75** mV
